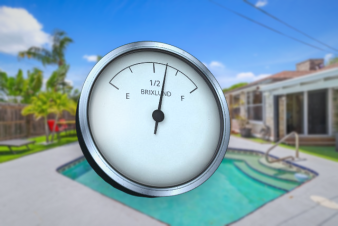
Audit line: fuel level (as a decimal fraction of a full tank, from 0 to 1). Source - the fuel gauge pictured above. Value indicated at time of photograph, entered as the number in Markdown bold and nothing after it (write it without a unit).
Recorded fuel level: **0.625**
